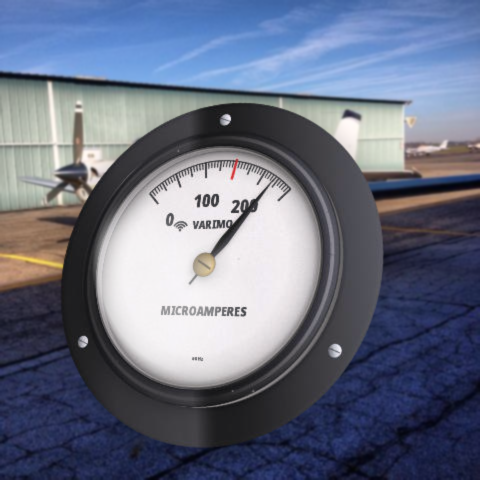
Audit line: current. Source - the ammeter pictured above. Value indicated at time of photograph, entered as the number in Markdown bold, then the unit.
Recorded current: **225** µA
